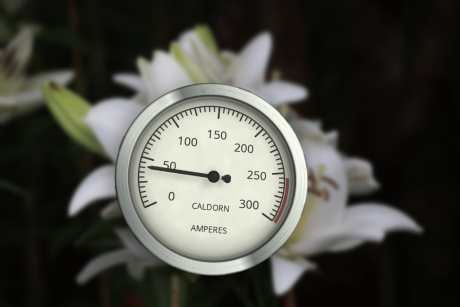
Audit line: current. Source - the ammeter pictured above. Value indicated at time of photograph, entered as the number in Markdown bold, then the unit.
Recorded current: **40** A
